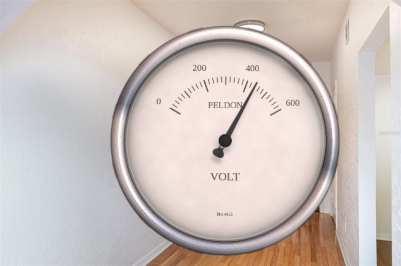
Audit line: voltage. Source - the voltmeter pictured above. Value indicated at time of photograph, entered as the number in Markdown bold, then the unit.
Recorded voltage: **440** V
